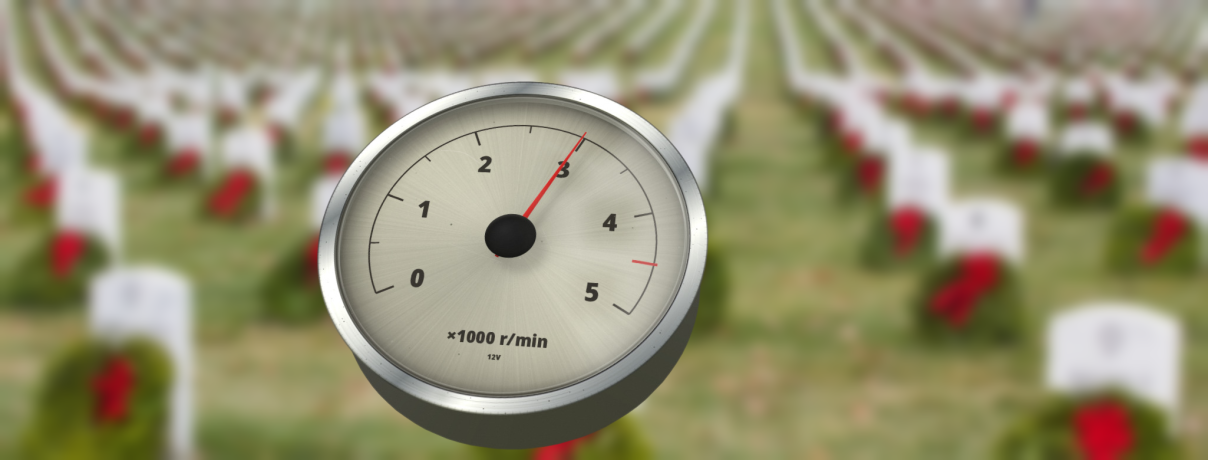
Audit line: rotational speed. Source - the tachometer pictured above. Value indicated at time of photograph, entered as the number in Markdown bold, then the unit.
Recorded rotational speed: **3000** rpm
